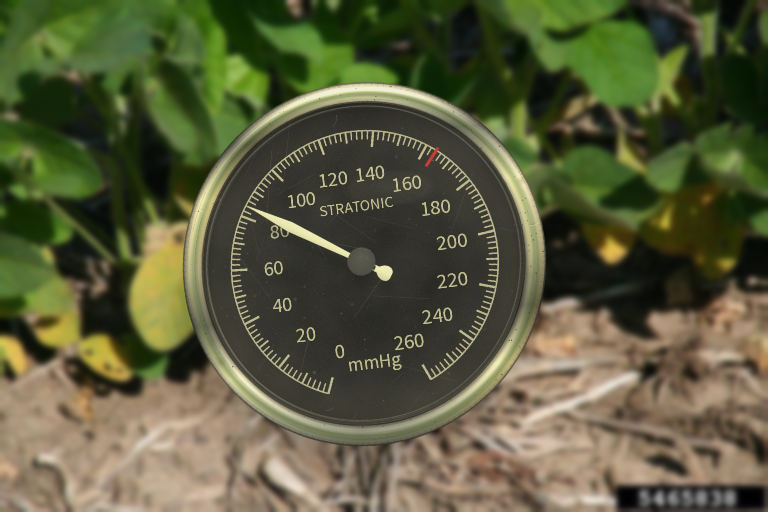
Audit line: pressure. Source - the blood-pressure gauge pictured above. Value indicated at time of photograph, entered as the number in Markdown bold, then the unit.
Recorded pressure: **84** mmHg
